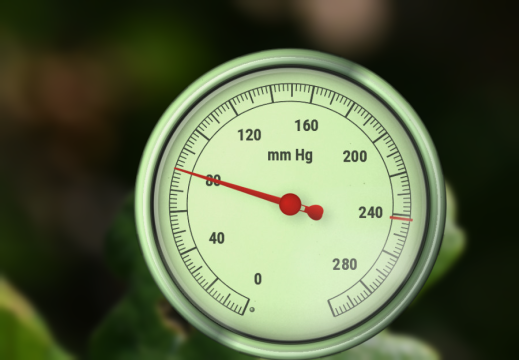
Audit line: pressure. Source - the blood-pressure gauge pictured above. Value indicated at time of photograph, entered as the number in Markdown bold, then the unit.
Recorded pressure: **80** mmHg
